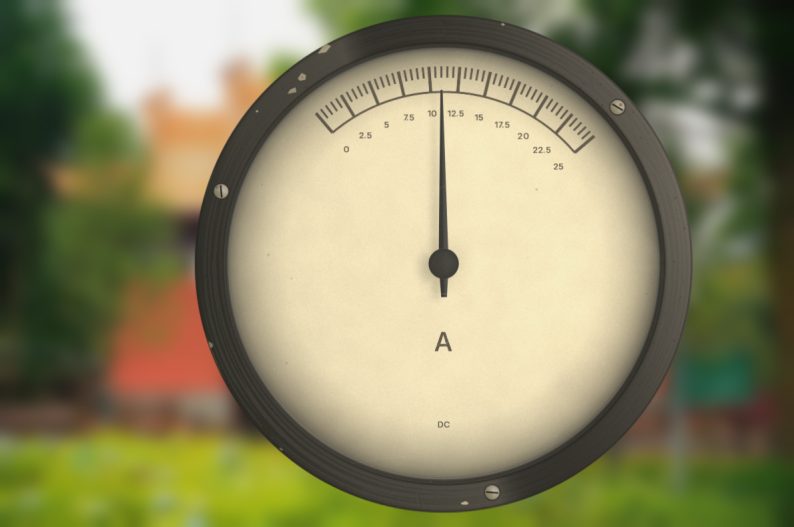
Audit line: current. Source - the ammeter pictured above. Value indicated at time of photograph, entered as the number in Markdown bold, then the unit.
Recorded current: **11** A
